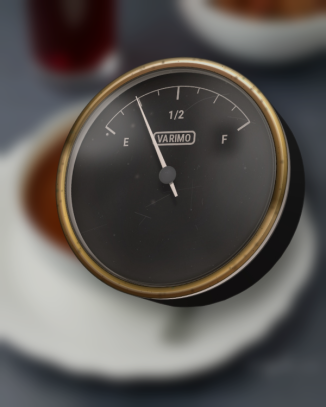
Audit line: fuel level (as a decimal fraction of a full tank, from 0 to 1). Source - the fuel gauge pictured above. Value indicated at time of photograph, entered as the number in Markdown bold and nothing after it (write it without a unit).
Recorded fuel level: **0.25**
